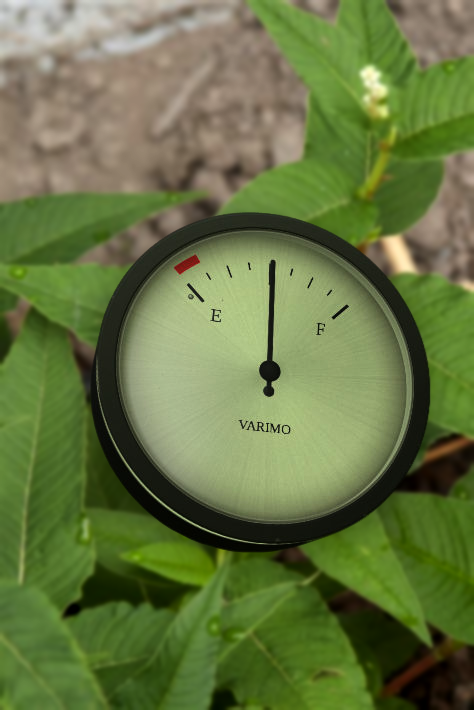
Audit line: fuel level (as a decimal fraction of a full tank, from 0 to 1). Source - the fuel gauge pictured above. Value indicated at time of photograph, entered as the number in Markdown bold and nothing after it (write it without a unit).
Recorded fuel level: **0.5**
